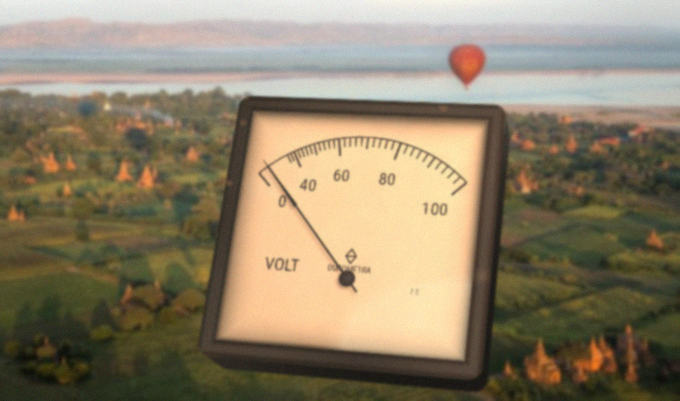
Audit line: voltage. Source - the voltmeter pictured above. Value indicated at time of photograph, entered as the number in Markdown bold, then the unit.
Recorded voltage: **20** V
